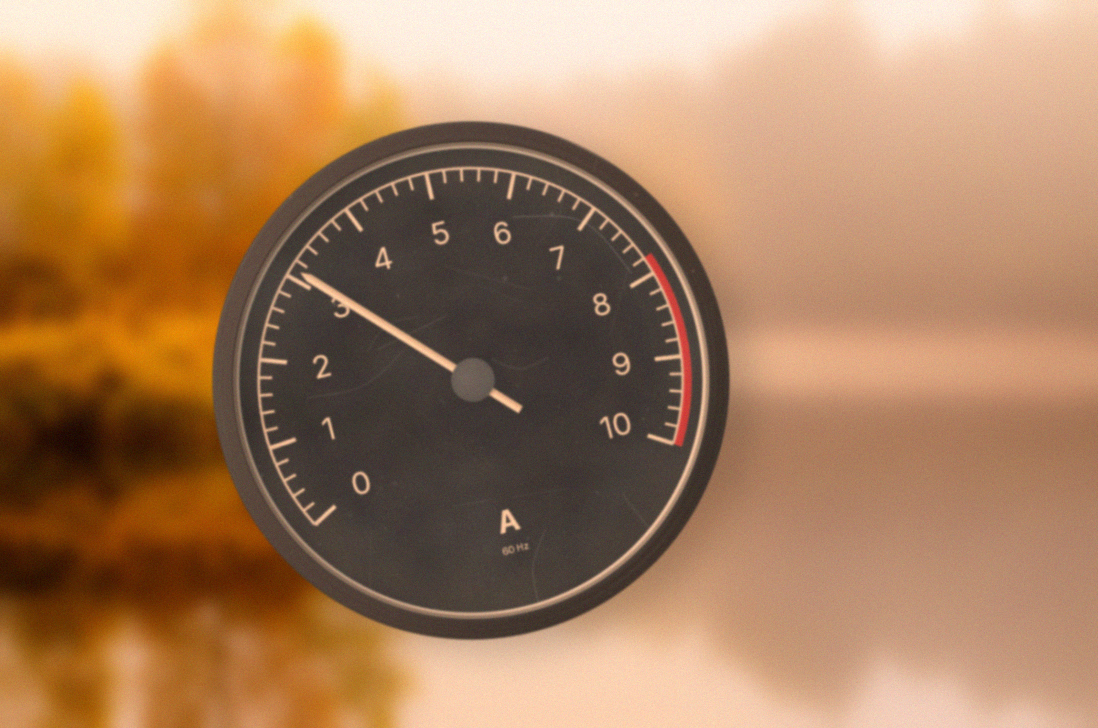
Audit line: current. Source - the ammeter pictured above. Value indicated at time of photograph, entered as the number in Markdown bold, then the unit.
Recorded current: **3.1** A
